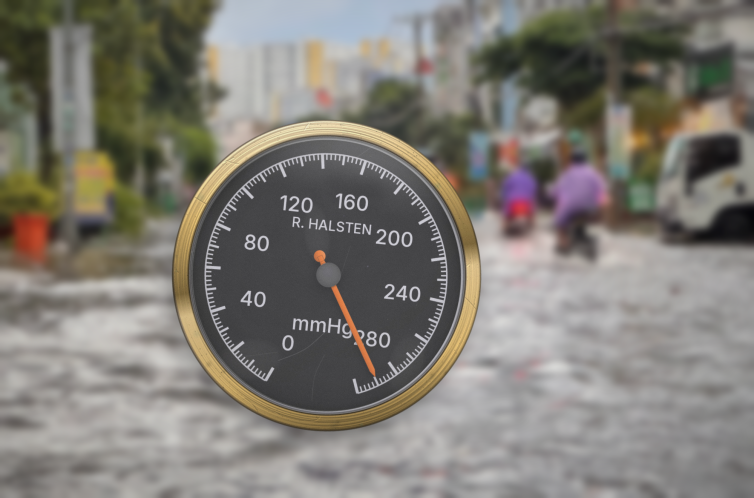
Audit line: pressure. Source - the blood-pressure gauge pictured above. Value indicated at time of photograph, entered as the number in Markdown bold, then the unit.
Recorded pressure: **290** mmHg
